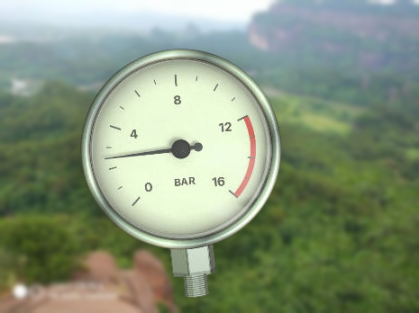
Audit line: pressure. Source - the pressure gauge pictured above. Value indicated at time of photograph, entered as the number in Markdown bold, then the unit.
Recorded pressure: **2.5** bar
